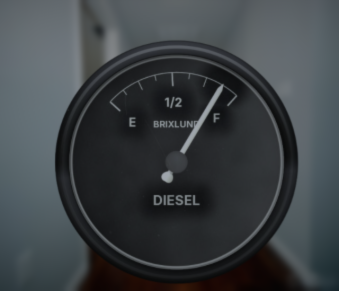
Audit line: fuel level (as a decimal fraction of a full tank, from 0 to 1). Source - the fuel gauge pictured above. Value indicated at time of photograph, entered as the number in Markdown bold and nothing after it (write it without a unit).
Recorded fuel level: **0.875**
